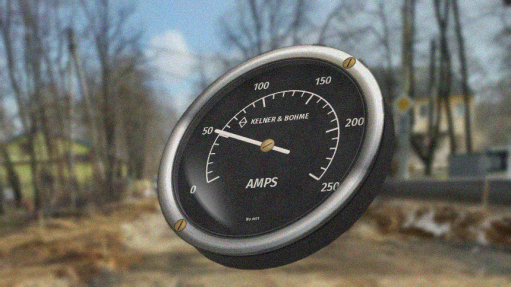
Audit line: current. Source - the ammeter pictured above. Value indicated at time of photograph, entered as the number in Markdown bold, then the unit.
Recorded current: **50** A
